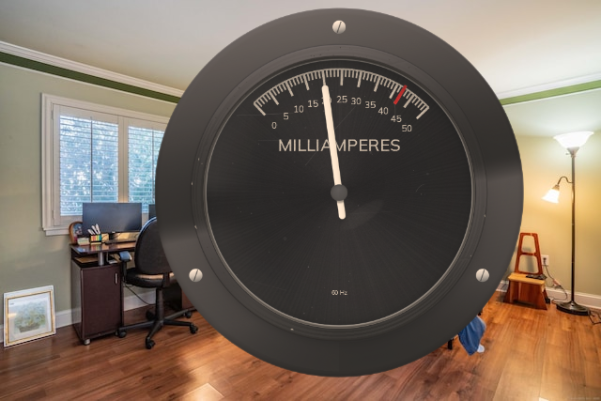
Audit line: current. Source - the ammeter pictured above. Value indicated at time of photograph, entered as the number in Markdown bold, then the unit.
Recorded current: **20** mA
